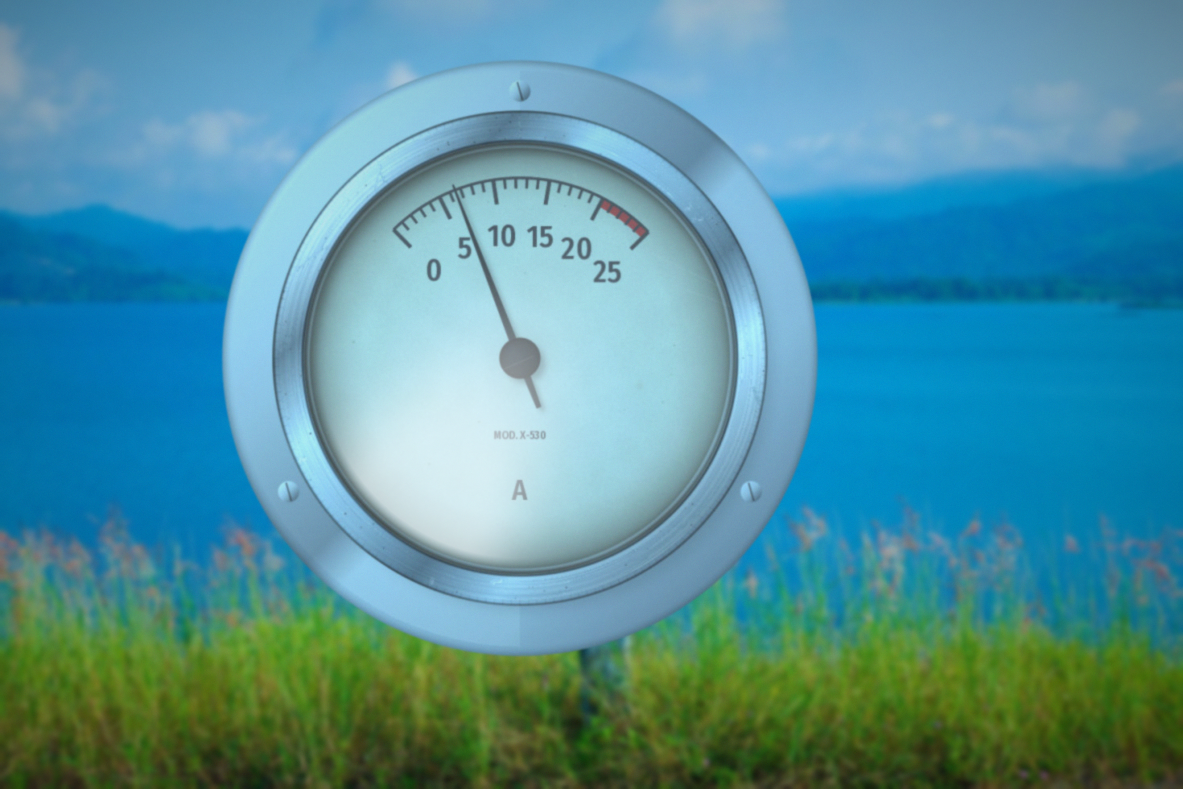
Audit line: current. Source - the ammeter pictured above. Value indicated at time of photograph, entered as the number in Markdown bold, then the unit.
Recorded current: **6.5** A
